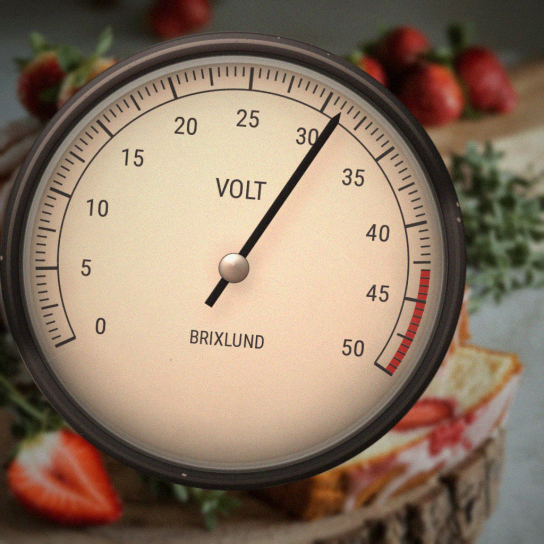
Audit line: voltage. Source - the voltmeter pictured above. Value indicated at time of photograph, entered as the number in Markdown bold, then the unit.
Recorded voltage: **31** V
